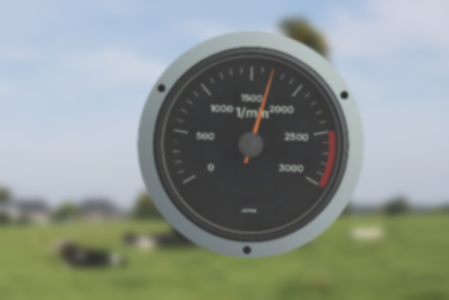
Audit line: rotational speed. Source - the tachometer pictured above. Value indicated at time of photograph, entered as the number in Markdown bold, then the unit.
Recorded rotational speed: **1700** rpm
